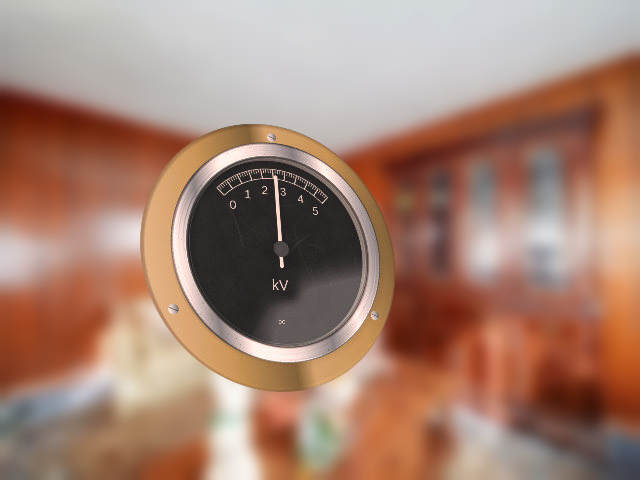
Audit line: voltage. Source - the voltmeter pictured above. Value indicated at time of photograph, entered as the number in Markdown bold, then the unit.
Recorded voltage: **2.5** kV
